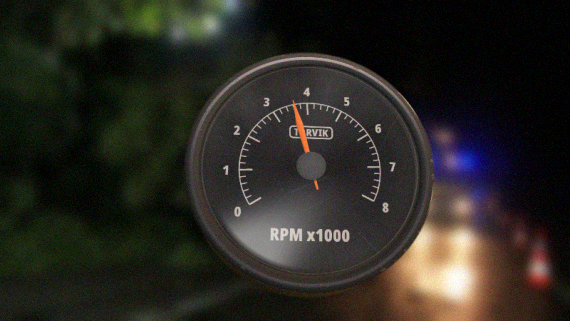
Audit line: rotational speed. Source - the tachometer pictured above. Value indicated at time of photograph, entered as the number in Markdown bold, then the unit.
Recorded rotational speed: **3600** rpm
